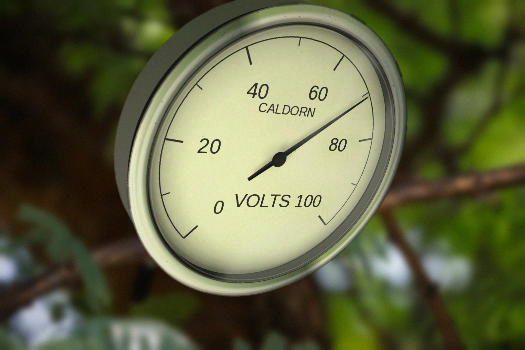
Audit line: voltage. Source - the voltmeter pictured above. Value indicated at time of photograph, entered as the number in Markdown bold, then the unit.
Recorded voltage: **70** V
